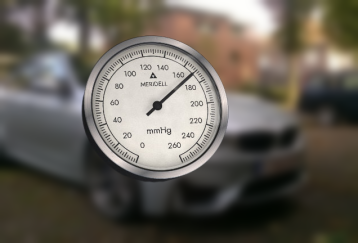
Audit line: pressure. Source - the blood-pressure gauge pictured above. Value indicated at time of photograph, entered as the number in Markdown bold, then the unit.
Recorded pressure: **170** mmHg
